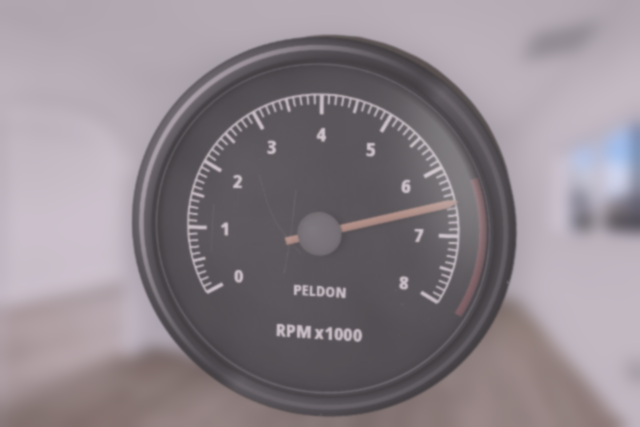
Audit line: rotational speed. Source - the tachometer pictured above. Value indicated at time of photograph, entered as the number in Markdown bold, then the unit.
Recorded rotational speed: **6500** rpm
